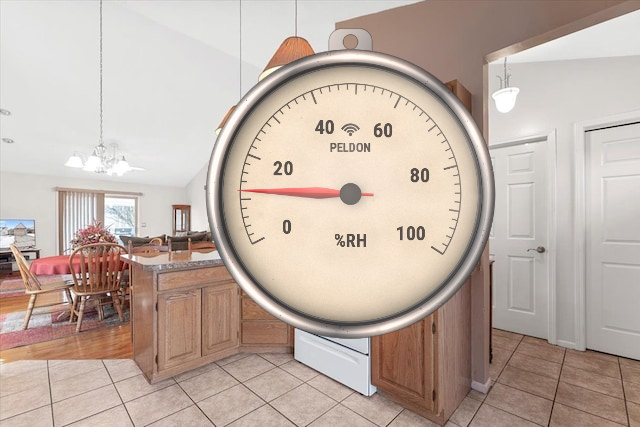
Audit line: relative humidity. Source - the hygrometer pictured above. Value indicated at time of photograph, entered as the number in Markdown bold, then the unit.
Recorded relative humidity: **12** %
